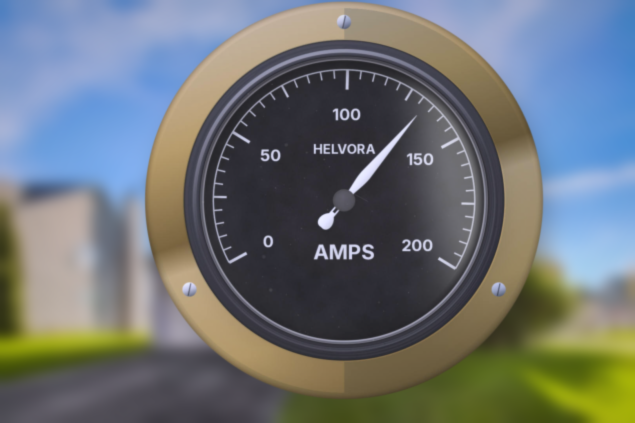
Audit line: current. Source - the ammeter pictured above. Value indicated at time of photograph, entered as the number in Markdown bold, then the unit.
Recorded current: **132.5** A
